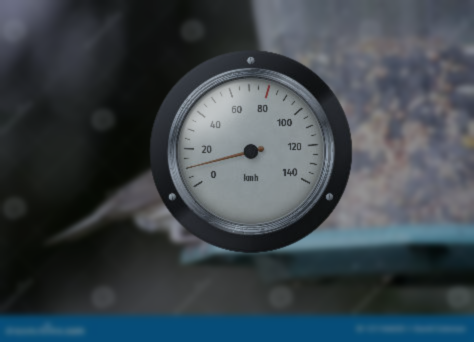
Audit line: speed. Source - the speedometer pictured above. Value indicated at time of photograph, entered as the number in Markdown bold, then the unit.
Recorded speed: **10** km/h
